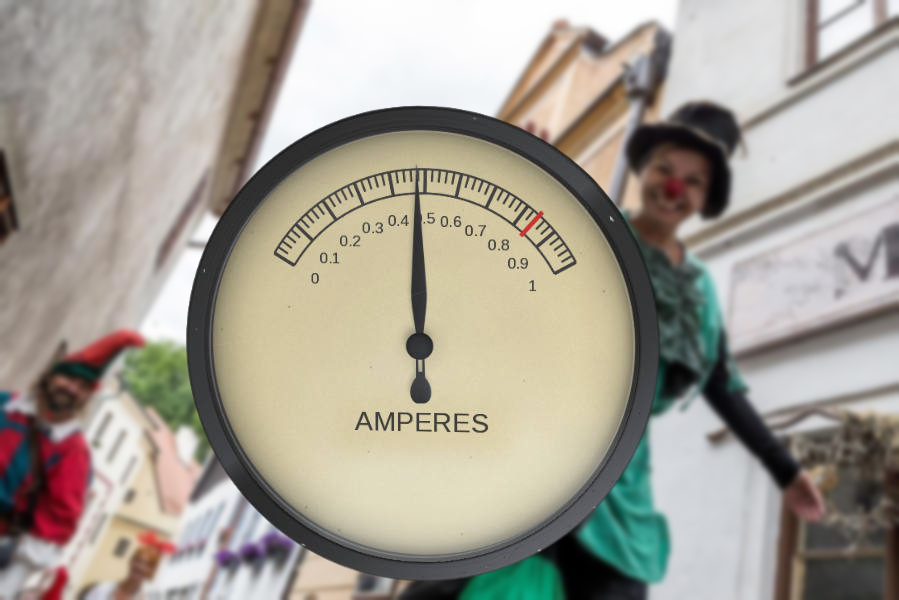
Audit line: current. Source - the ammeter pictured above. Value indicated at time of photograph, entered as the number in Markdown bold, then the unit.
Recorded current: **0.48** A
